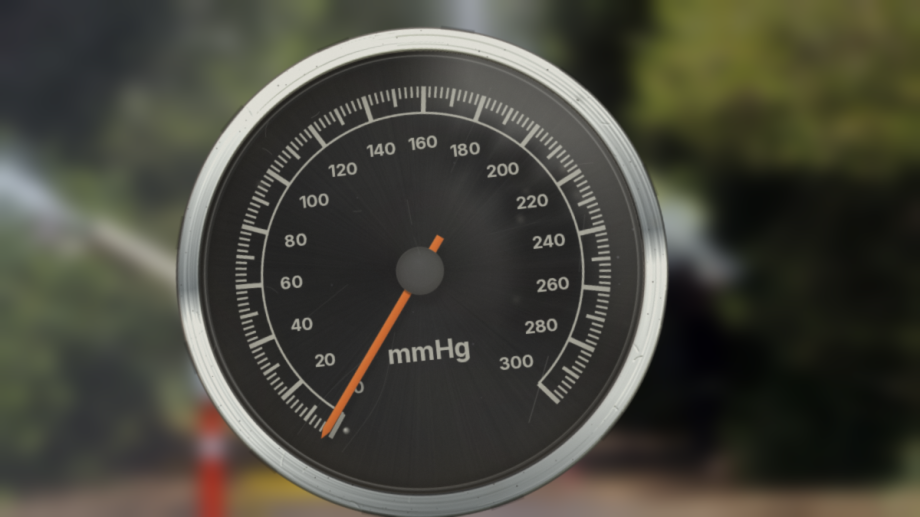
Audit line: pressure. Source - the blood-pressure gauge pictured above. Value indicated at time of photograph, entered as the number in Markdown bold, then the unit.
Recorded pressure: **2** mmHg
